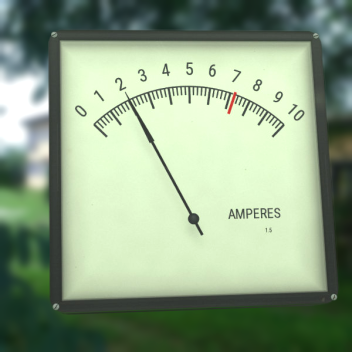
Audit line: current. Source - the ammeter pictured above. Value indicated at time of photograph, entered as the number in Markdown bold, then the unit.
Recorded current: **2** A
